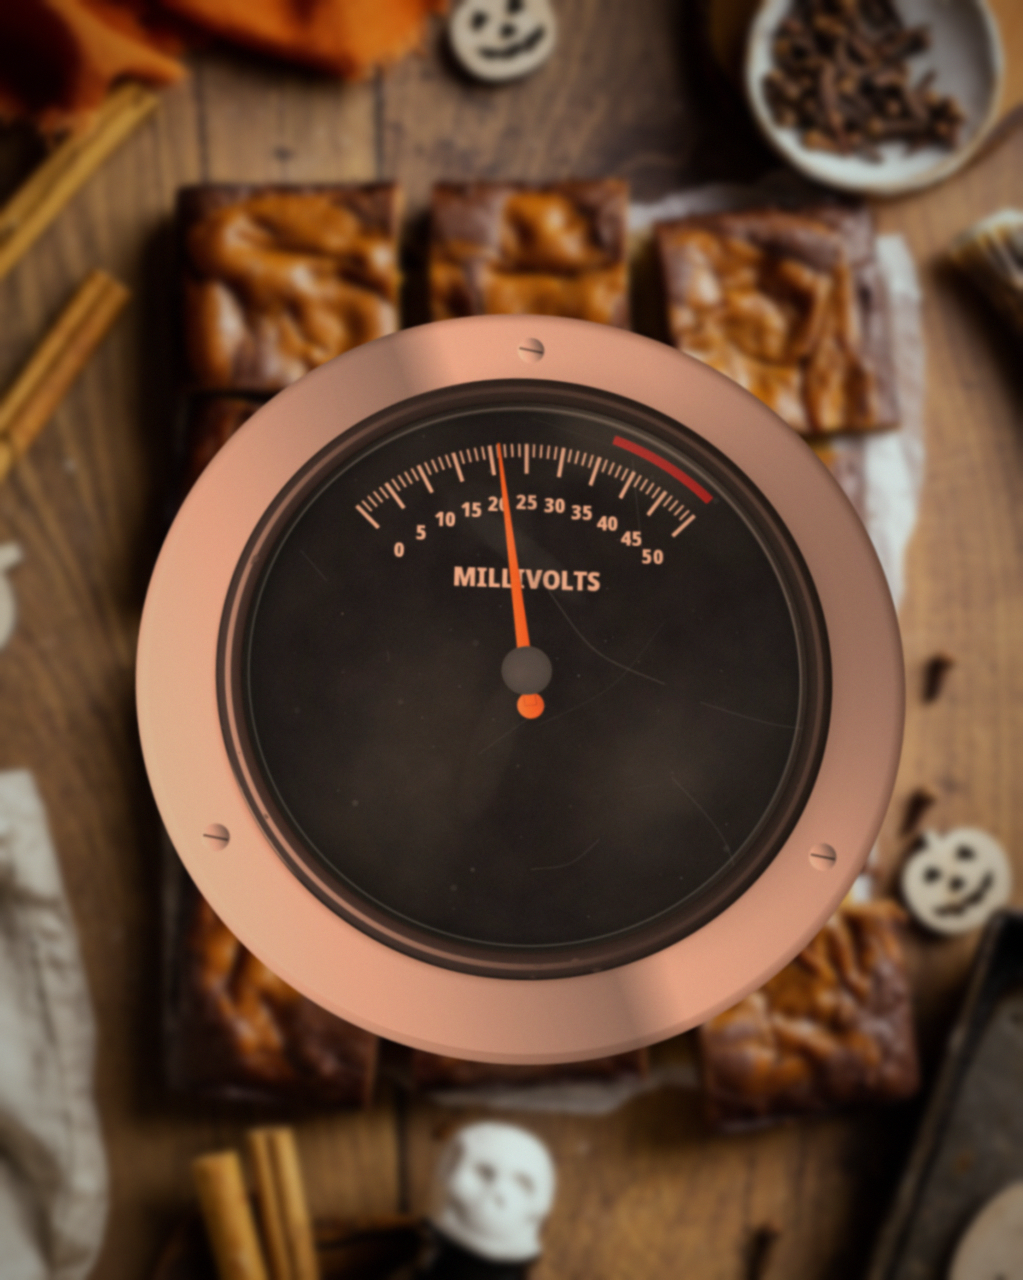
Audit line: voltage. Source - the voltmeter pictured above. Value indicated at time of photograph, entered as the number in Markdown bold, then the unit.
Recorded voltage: **21** mV
